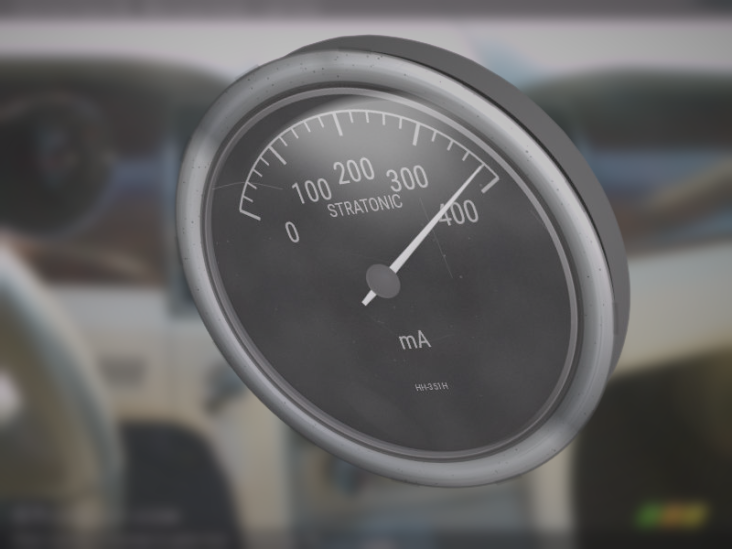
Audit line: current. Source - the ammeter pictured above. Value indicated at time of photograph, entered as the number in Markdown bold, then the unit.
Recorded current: **380** mA
